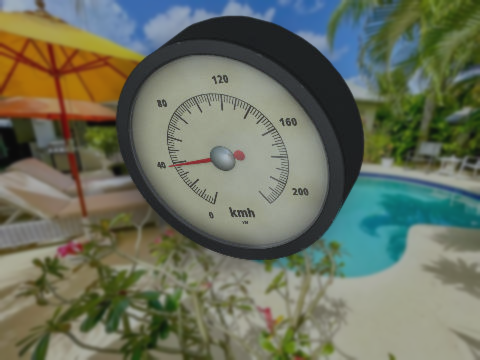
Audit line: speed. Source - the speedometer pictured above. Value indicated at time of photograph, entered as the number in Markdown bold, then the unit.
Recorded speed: **40** km/h
